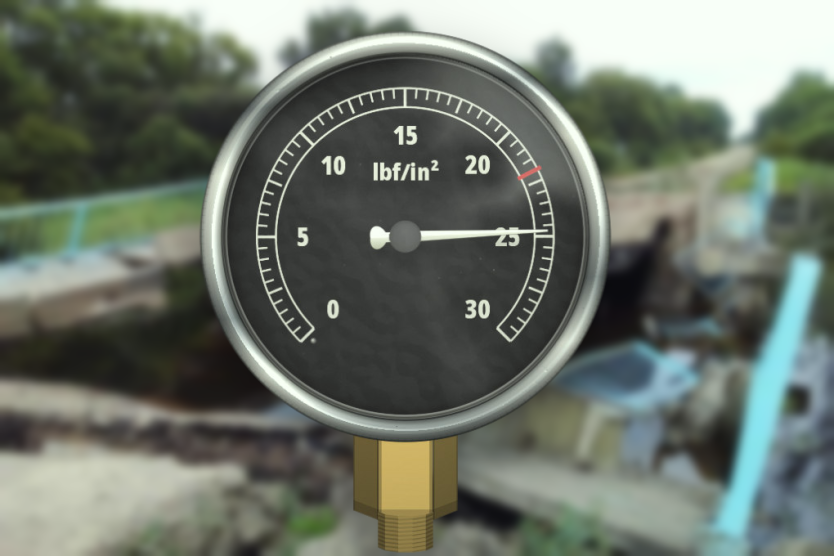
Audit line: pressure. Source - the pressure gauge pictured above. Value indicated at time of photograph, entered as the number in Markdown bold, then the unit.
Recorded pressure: **24.75** psi
